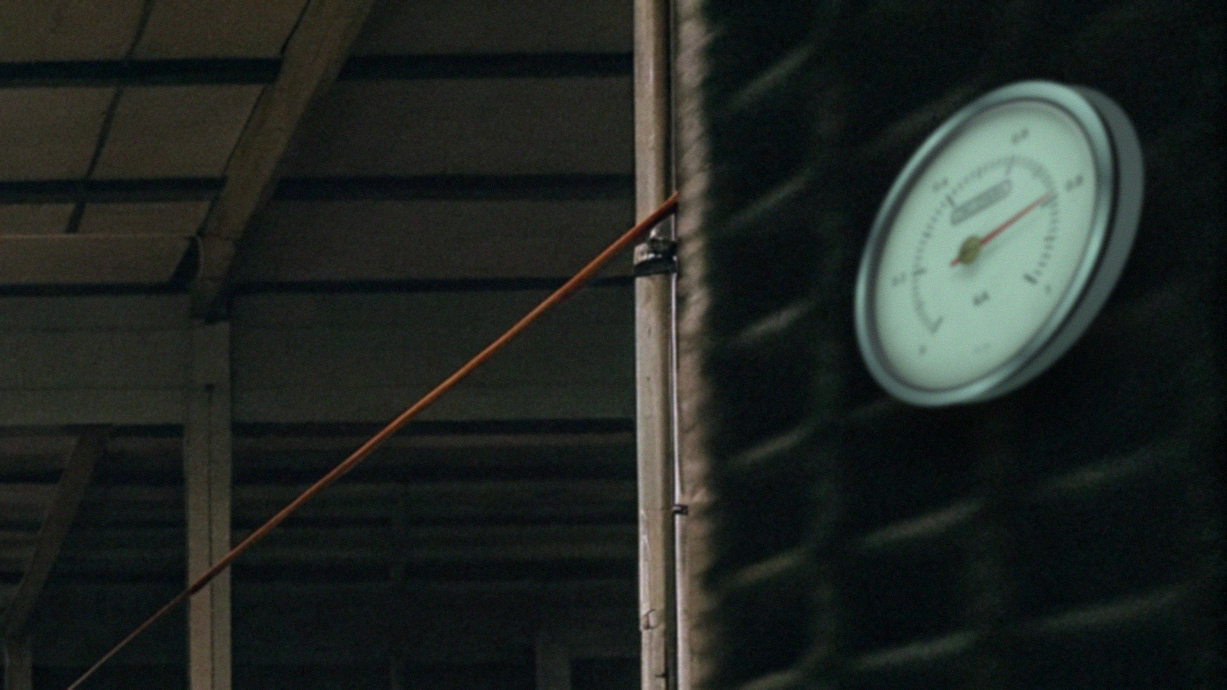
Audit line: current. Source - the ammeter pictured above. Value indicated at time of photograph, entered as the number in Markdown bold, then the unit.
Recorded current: **0.8** kA
